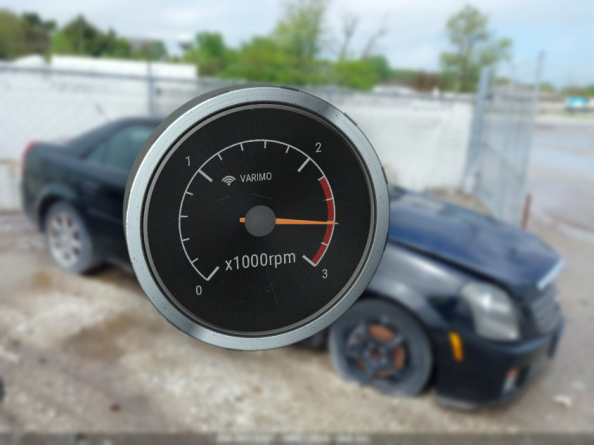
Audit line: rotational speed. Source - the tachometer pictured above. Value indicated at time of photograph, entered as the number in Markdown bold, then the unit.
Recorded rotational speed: **2600** rpm
